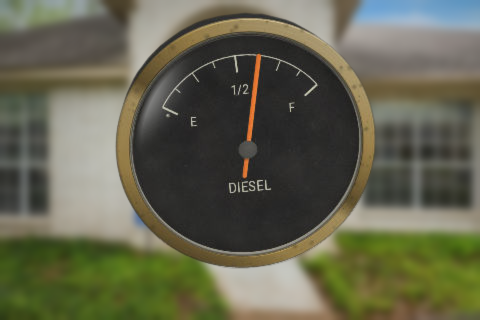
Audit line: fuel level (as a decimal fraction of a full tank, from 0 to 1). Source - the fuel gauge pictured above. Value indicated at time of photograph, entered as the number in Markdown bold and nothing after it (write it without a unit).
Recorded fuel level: **0.625**
